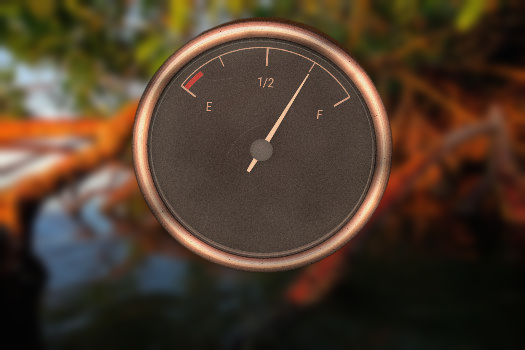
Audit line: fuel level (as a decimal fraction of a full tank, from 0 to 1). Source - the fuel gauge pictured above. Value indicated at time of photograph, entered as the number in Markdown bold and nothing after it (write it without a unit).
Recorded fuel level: **0.75**
